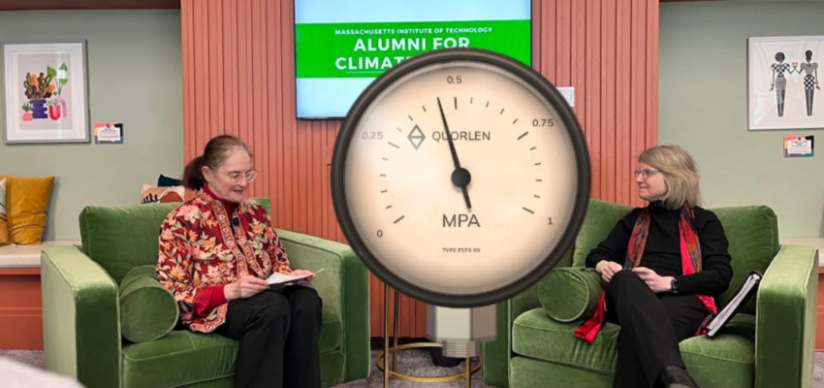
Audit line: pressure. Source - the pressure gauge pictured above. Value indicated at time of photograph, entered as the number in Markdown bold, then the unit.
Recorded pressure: **0.45** MPa
